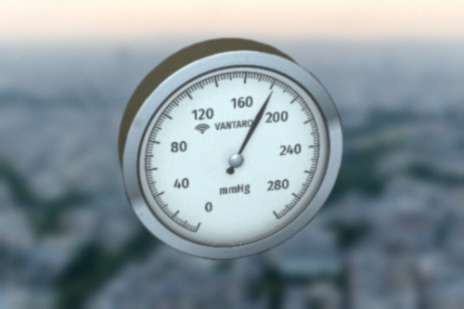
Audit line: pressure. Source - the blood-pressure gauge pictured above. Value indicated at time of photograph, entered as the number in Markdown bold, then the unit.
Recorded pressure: **180** mmHg
